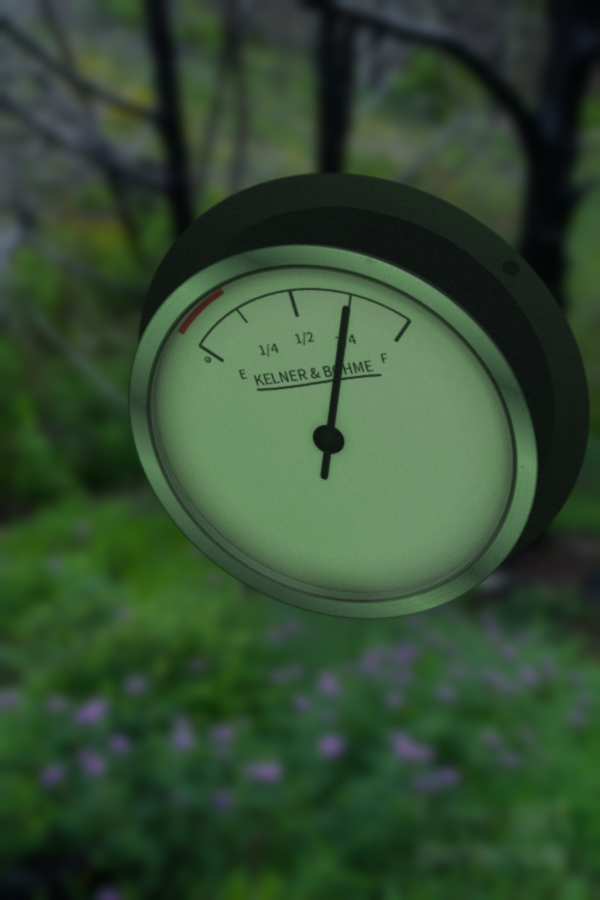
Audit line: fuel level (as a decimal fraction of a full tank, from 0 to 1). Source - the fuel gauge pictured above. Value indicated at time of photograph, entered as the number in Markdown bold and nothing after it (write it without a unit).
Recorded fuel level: **0.75**
